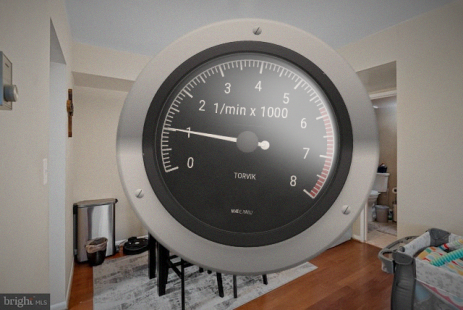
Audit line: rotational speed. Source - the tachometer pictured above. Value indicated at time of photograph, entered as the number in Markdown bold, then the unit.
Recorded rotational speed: **1000** rpm
